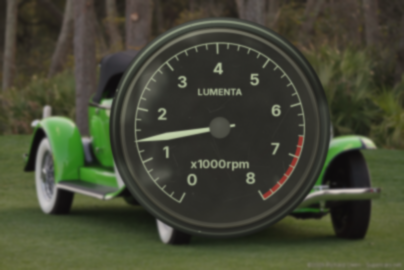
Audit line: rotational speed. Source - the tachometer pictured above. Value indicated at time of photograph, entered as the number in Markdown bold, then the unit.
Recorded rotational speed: **1400** rpm
